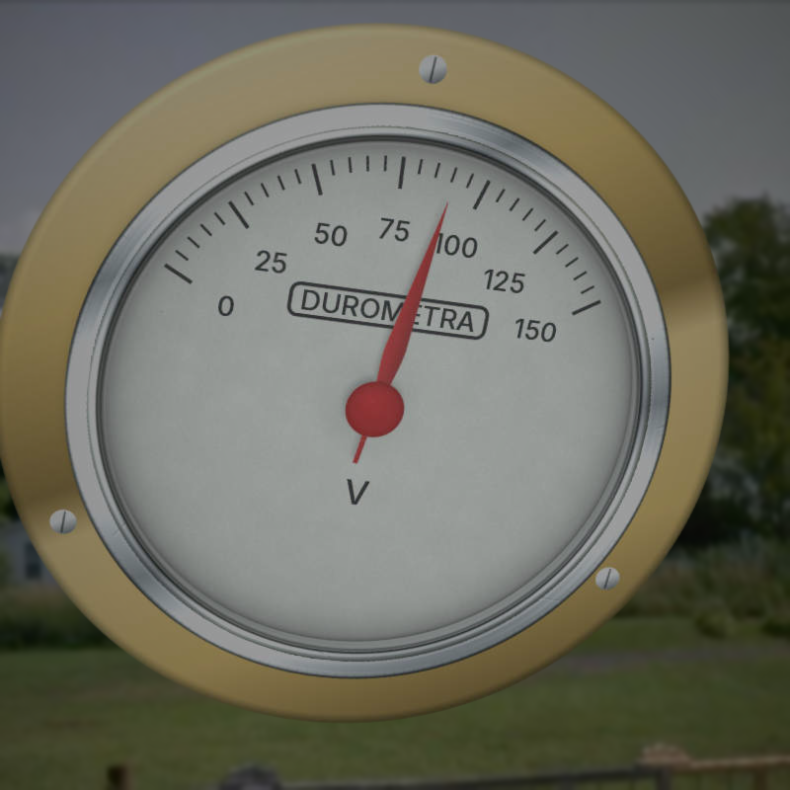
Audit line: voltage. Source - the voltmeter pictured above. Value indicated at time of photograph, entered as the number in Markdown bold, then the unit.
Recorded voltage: **90** V
